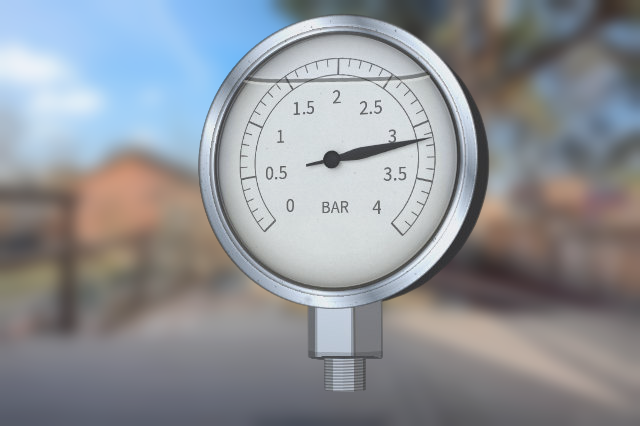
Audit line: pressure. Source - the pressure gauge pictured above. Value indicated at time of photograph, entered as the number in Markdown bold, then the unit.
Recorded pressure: **3.15** bar
